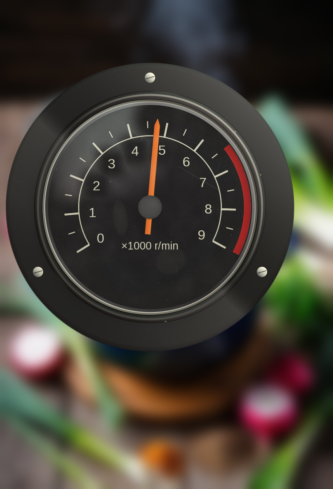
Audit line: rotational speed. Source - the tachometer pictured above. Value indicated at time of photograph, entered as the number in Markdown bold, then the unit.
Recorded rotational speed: **4750** rpm
